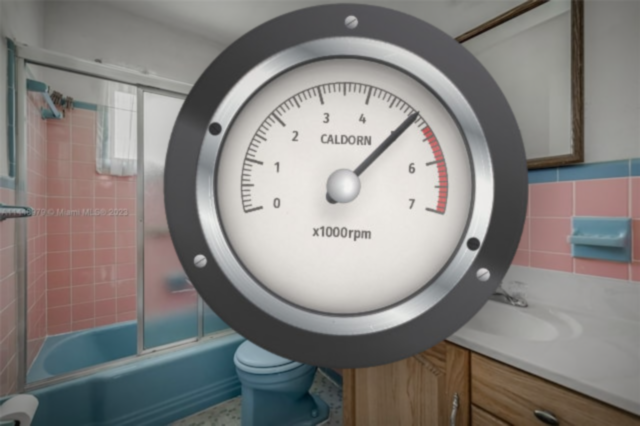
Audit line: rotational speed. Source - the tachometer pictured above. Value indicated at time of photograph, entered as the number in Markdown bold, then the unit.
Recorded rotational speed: **5000** rpm
